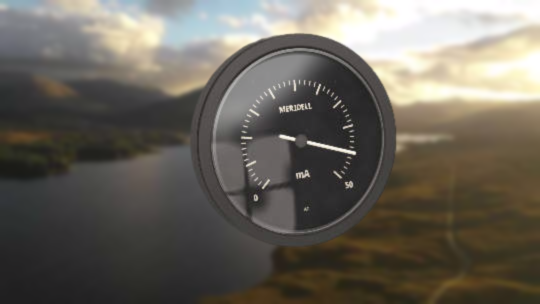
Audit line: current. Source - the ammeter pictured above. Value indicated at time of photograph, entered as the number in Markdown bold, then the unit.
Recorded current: **45** mA
